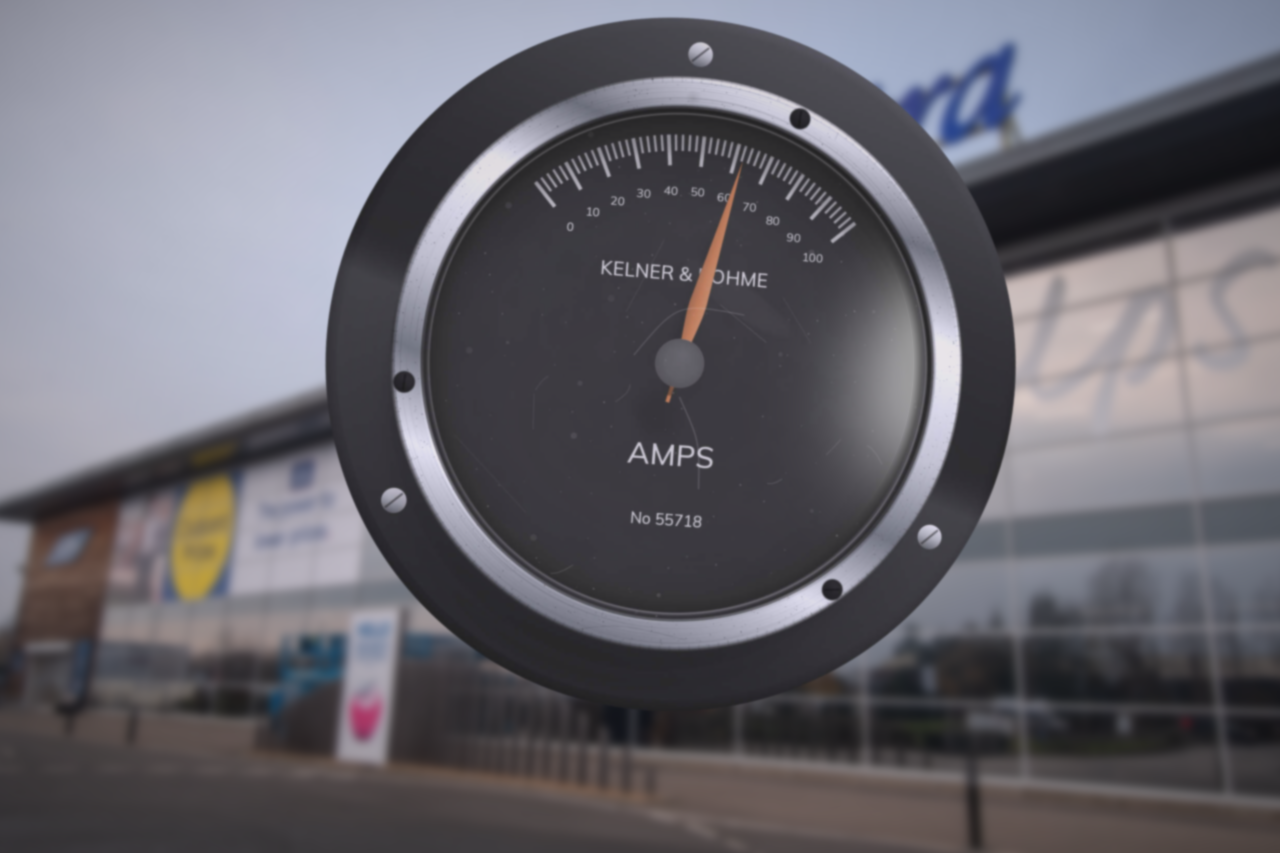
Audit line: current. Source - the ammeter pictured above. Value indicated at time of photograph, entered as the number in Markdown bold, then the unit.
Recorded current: **62** A
